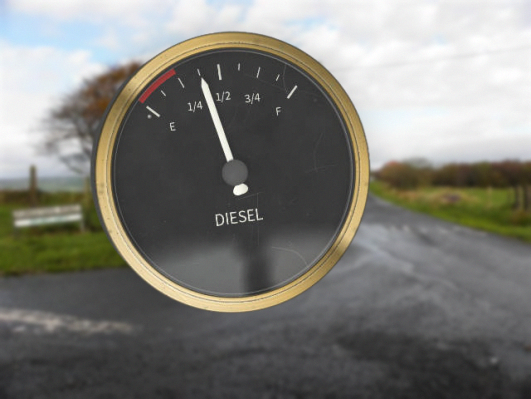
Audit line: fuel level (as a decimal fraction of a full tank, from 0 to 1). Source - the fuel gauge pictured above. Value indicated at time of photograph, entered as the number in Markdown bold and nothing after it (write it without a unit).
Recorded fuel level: **0.375**
